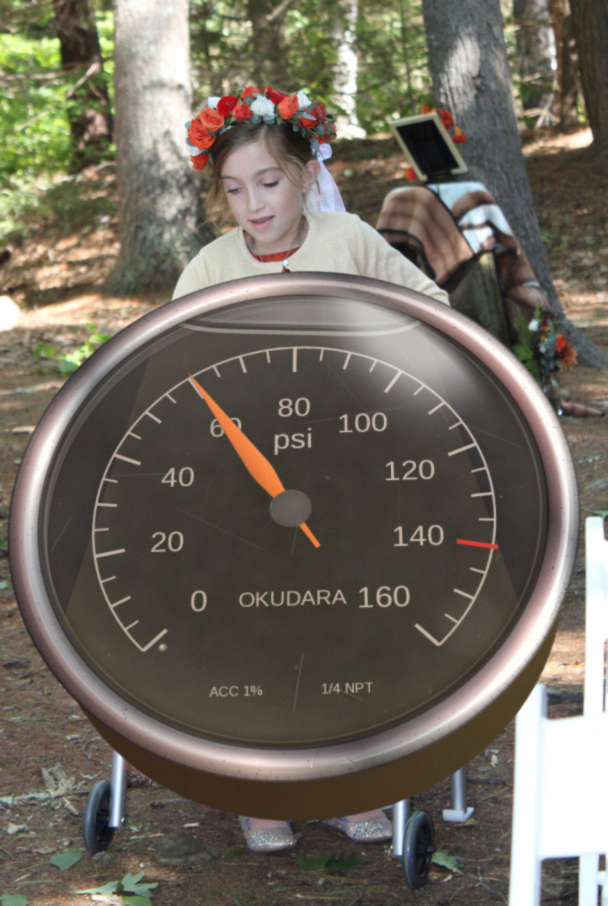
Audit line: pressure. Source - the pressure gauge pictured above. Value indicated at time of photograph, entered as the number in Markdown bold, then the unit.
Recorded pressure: **60** psi
